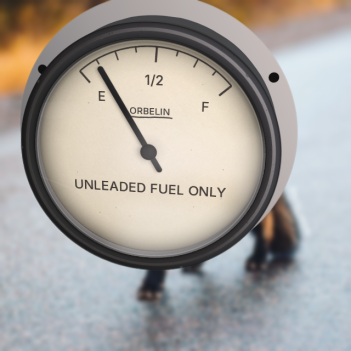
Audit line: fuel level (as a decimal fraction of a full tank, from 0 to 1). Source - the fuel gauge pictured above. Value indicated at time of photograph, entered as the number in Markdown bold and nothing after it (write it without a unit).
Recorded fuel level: **0.125**
